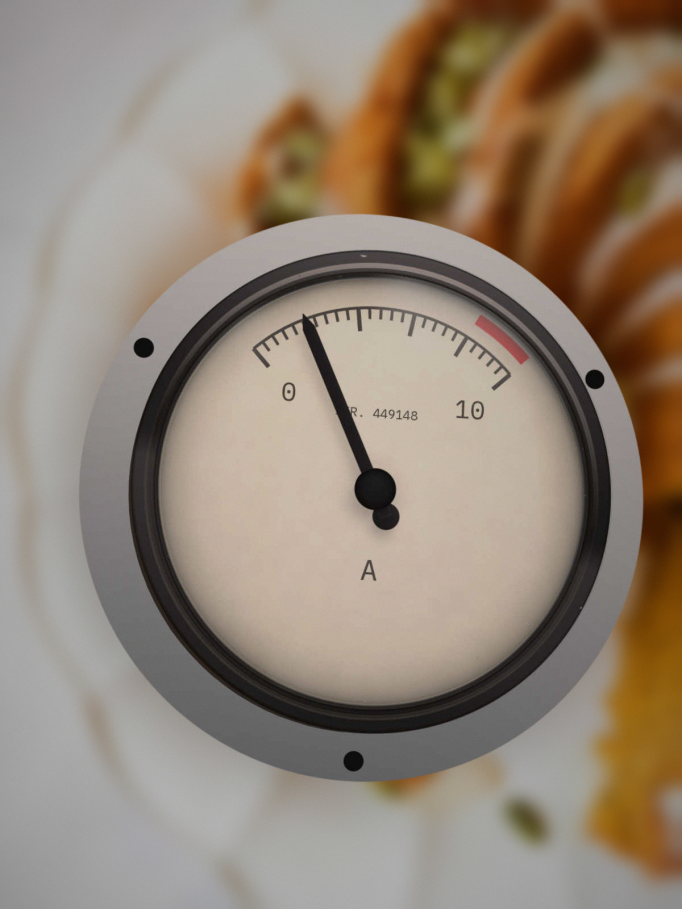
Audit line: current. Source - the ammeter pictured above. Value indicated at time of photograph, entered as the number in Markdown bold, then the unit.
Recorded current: **2** A
